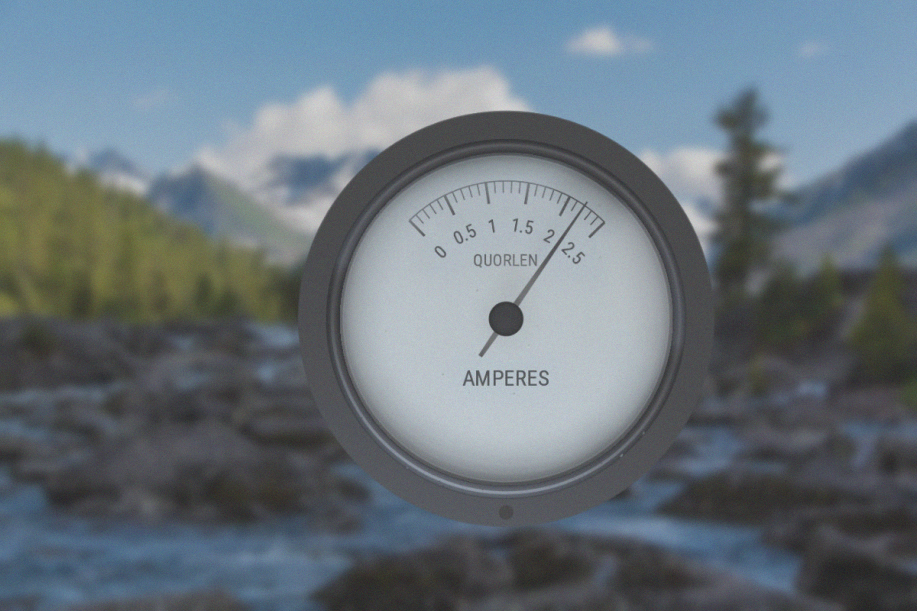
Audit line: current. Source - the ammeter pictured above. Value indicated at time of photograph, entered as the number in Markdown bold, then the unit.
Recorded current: **2.2** A
